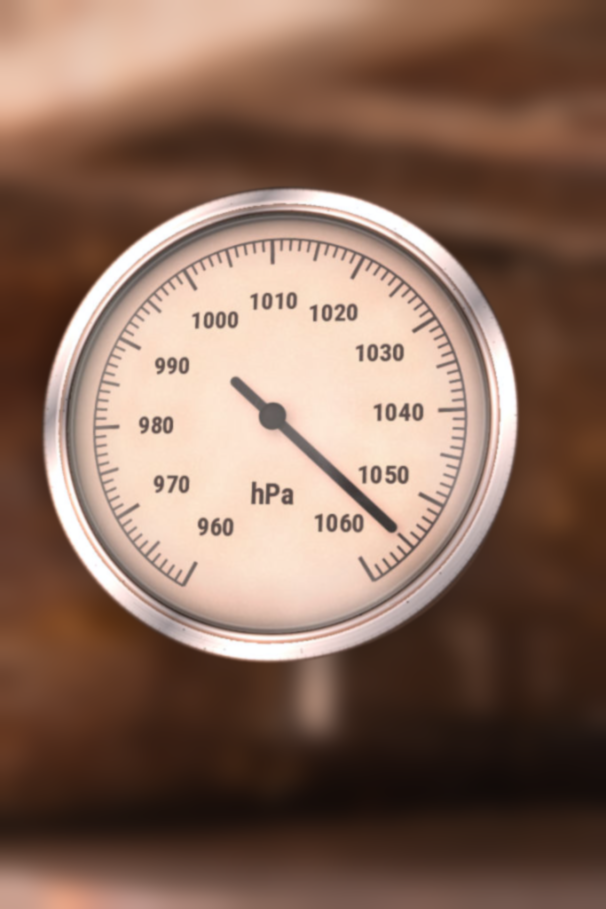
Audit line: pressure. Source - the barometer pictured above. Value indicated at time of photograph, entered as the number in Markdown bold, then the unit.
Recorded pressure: **1055** hPa
